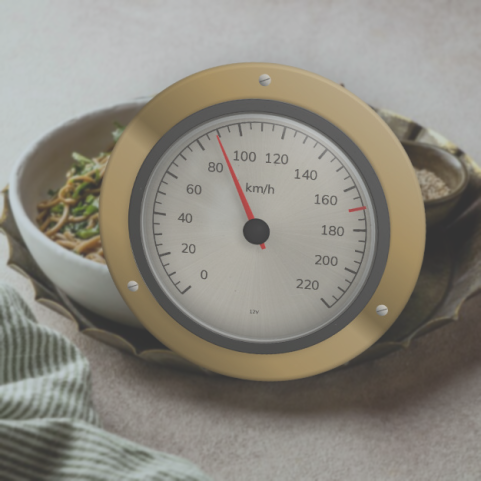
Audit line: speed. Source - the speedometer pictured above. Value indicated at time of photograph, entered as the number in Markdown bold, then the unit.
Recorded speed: **90** km/h
